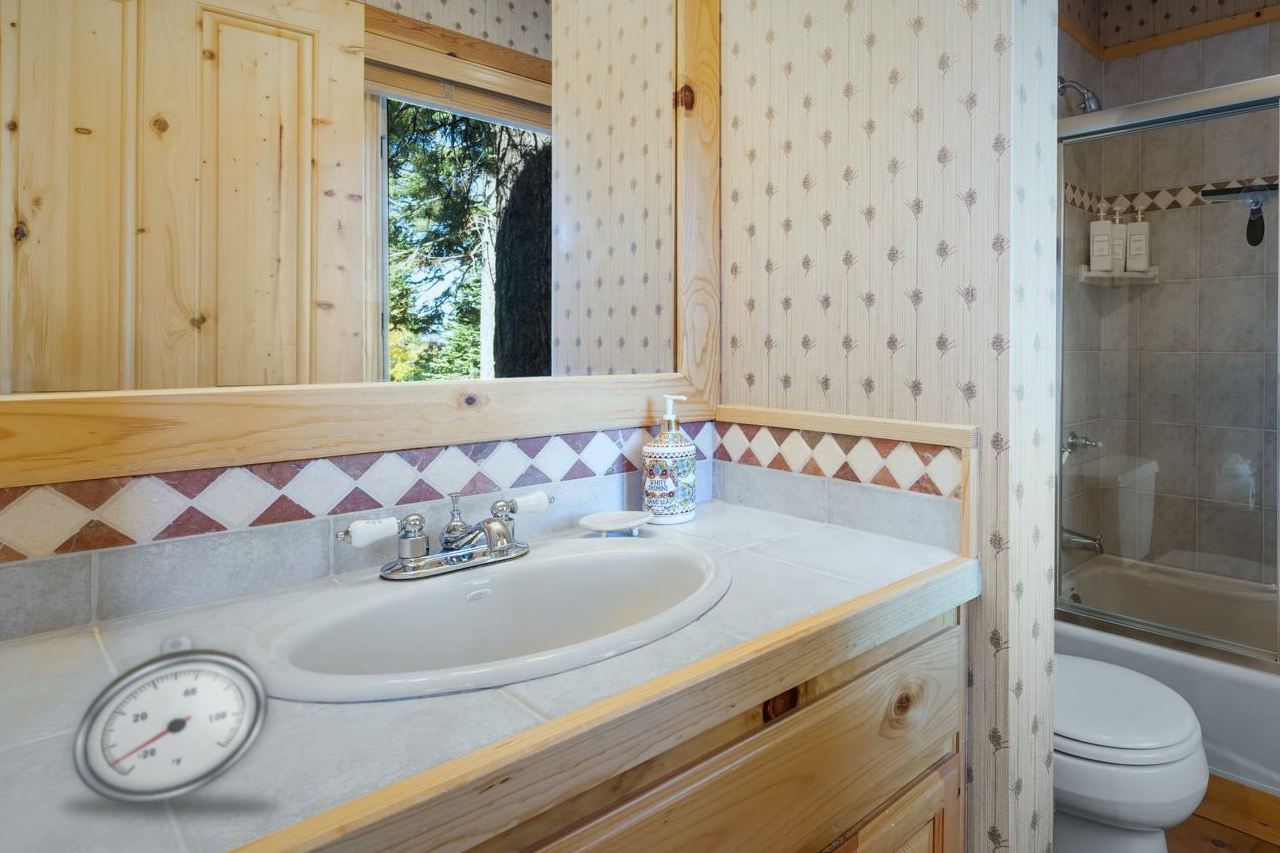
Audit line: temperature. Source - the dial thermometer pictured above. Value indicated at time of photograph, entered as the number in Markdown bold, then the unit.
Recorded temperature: **-10** °F
